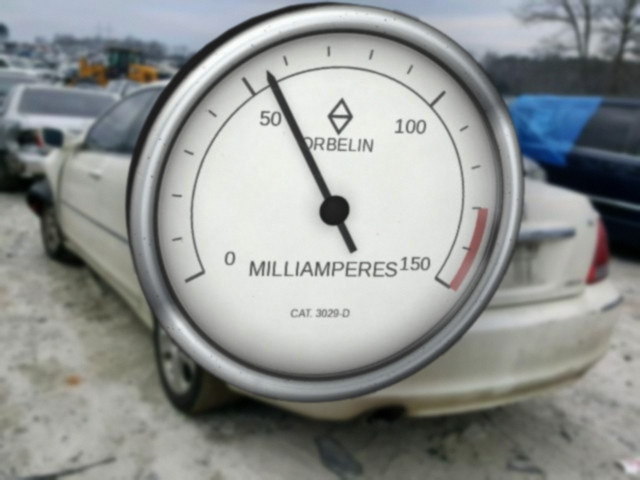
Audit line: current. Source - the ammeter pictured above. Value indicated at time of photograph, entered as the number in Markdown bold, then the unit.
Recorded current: **55** mA
